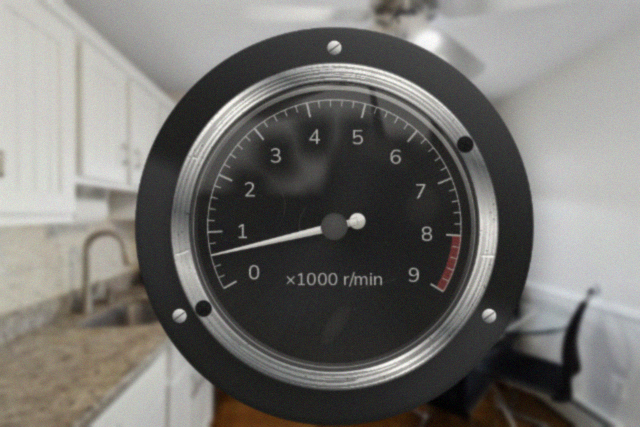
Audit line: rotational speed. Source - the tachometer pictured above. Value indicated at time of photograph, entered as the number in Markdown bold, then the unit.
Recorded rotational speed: **600** rpm
